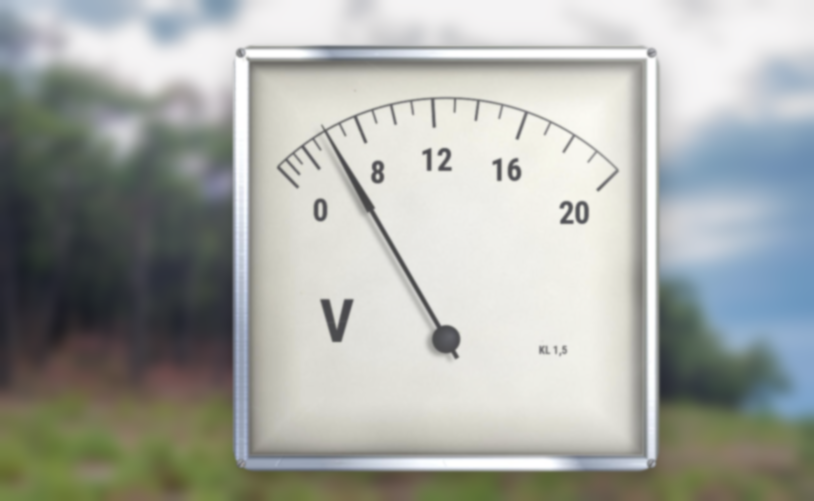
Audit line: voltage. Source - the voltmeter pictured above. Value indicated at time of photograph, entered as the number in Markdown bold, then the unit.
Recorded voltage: **6** V
